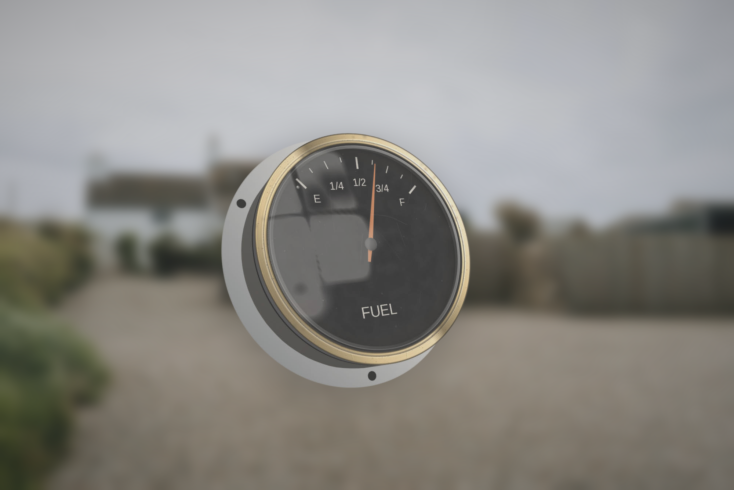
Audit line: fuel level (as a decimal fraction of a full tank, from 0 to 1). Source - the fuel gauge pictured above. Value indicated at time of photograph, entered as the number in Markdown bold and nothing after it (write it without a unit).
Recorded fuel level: **0.625**
